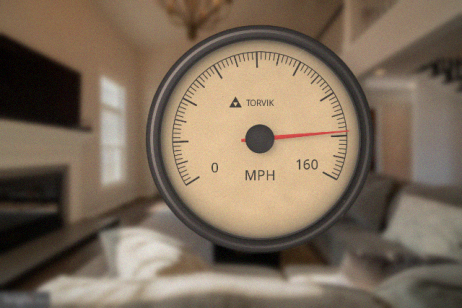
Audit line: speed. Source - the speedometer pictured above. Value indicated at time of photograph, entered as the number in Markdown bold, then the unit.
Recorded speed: **138** mph
